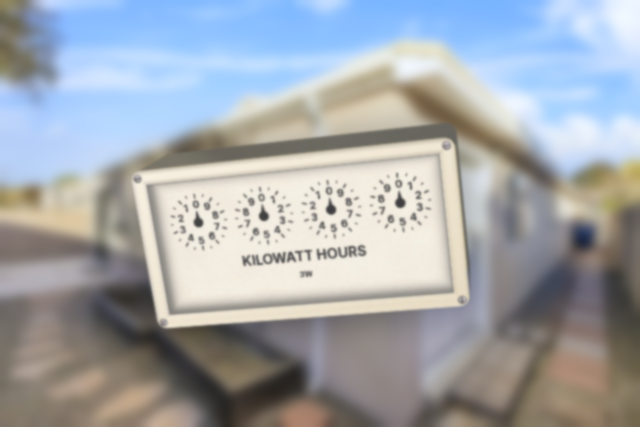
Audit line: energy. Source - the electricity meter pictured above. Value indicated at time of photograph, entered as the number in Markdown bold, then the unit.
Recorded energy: **0** kWh
